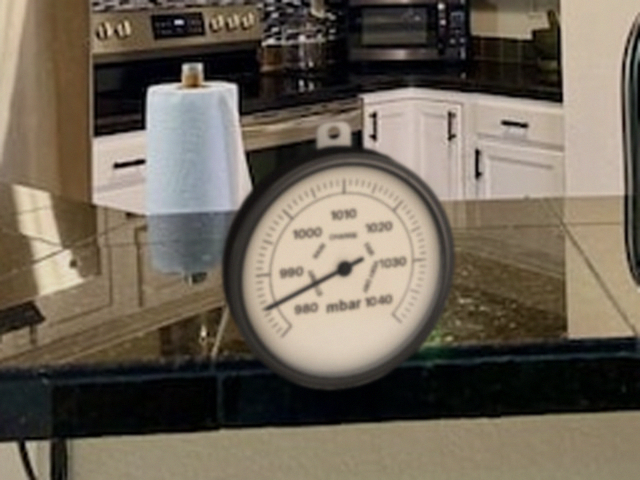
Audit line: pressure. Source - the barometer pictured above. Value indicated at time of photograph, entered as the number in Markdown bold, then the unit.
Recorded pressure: **985** mbar
